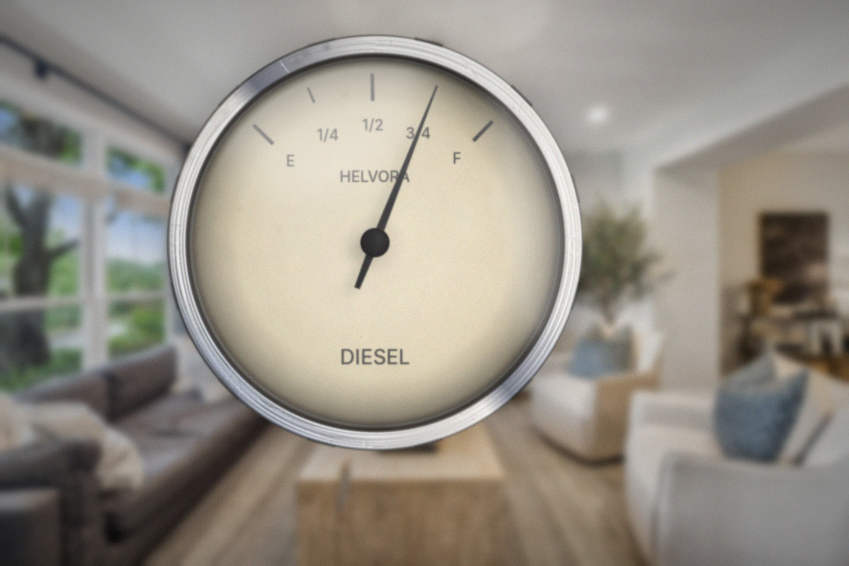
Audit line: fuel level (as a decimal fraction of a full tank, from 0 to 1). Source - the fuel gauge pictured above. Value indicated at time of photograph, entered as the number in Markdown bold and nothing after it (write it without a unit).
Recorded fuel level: **0.75**
